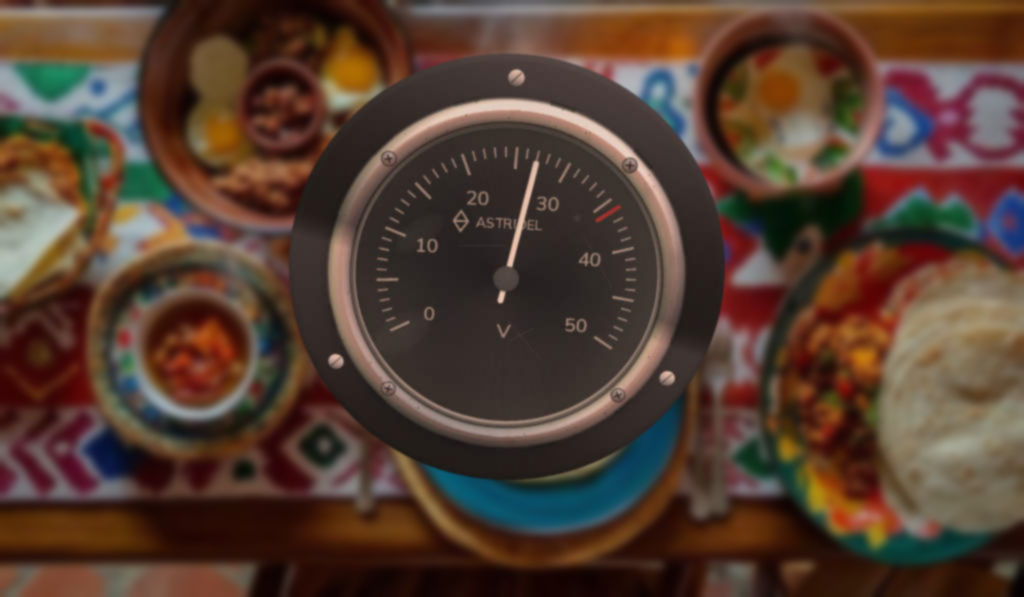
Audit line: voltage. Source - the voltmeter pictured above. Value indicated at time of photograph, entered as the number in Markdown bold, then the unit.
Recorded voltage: **27** V
